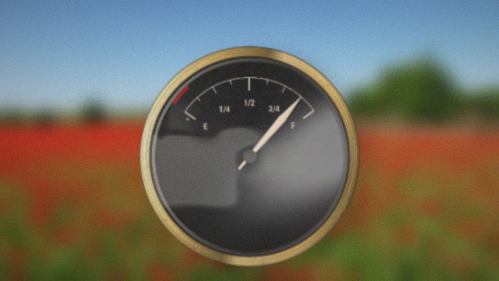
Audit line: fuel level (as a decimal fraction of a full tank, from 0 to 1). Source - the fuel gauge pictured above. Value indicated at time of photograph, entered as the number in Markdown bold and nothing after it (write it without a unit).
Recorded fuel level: **0.875**
